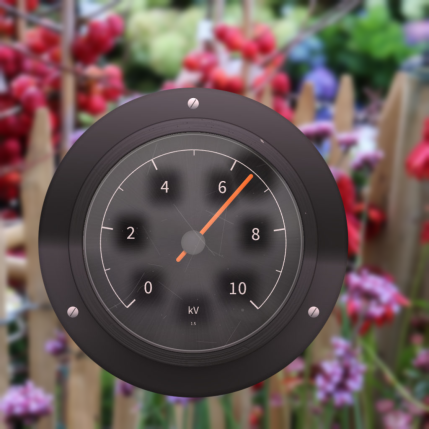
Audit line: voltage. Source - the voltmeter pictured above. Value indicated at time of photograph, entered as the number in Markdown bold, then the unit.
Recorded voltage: **6.5** kV
